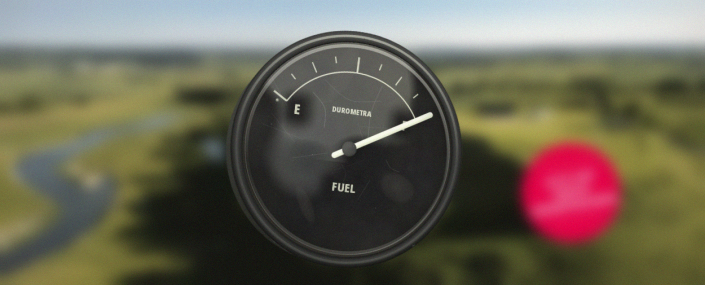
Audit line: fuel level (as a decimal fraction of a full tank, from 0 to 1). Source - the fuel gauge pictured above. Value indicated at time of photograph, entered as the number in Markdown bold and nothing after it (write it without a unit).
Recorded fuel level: **1**
